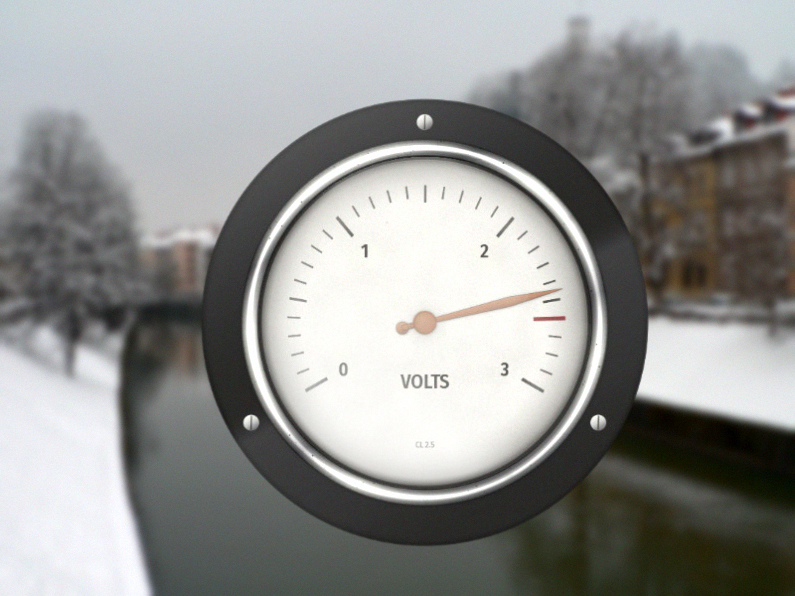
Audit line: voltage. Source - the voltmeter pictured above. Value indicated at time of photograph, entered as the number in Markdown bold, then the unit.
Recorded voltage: **2.45** V
